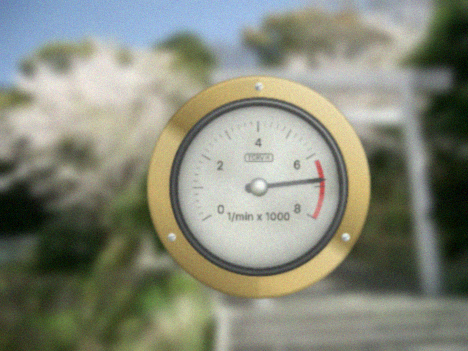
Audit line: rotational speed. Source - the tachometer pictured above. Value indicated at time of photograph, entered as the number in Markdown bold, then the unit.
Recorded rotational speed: **6800** rpm
